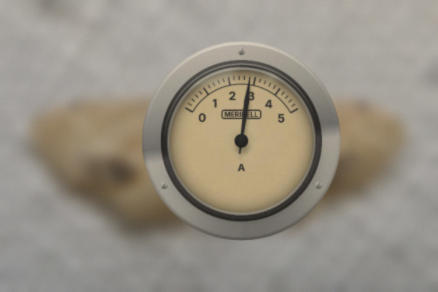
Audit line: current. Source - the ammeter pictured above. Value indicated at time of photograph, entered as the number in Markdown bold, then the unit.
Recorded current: **2.8** A
